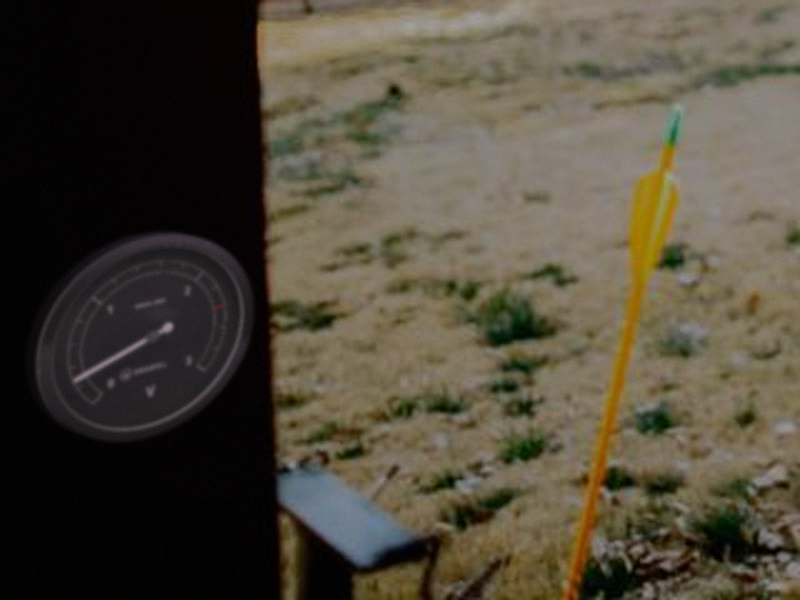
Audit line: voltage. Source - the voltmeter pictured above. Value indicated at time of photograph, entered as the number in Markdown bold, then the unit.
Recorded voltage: **0.3** V
